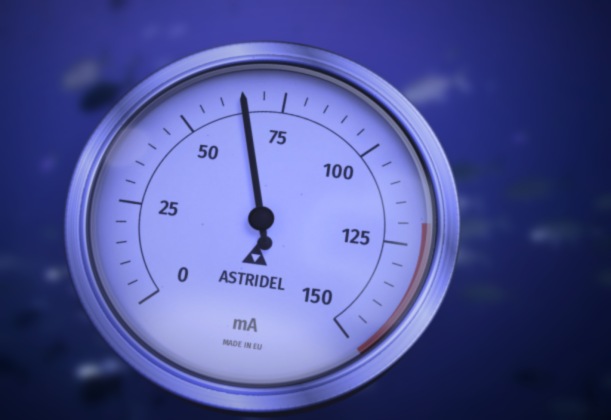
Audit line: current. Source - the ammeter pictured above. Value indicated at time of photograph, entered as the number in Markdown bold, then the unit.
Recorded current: **65** mA
